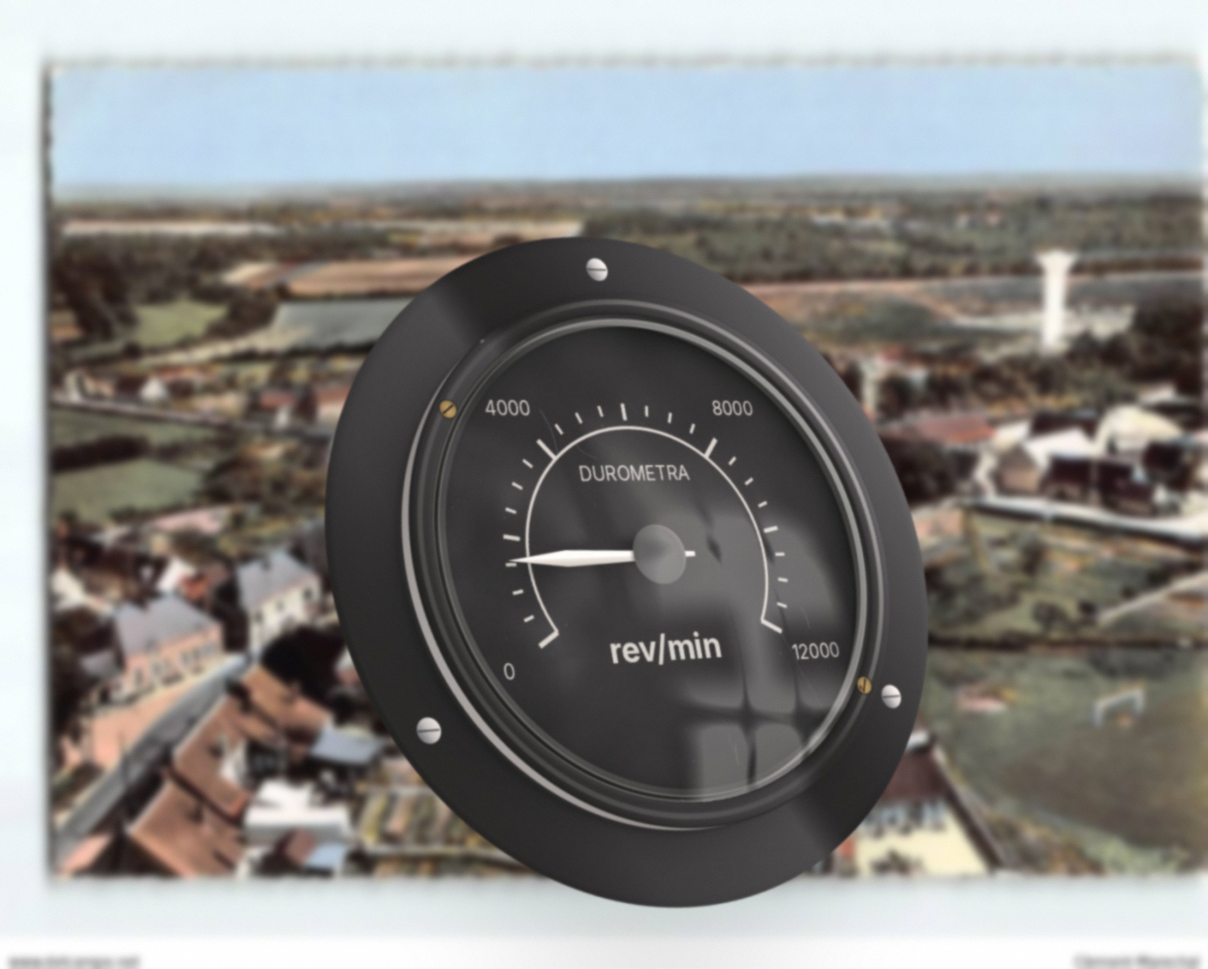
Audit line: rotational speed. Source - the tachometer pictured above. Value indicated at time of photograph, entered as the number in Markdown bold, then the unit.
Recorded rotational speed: **1500** rpm
